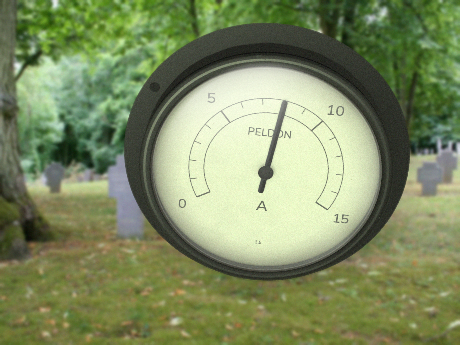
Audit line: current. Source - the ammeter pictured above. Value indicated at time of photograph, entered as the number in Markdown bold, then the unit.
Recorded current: **8** A
